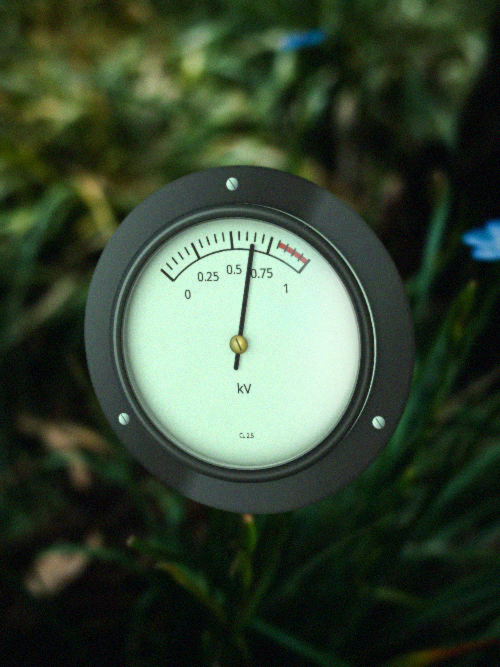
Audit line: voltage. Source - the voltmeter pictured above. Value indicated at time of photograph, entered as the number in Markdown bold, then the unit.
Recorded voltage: **0.65** kV
